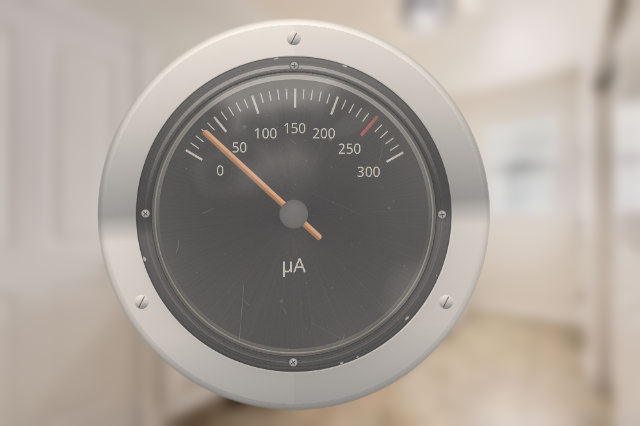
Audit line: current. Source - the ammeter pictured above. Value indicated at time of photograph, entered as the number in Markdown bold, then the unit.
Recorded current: **30** µA
